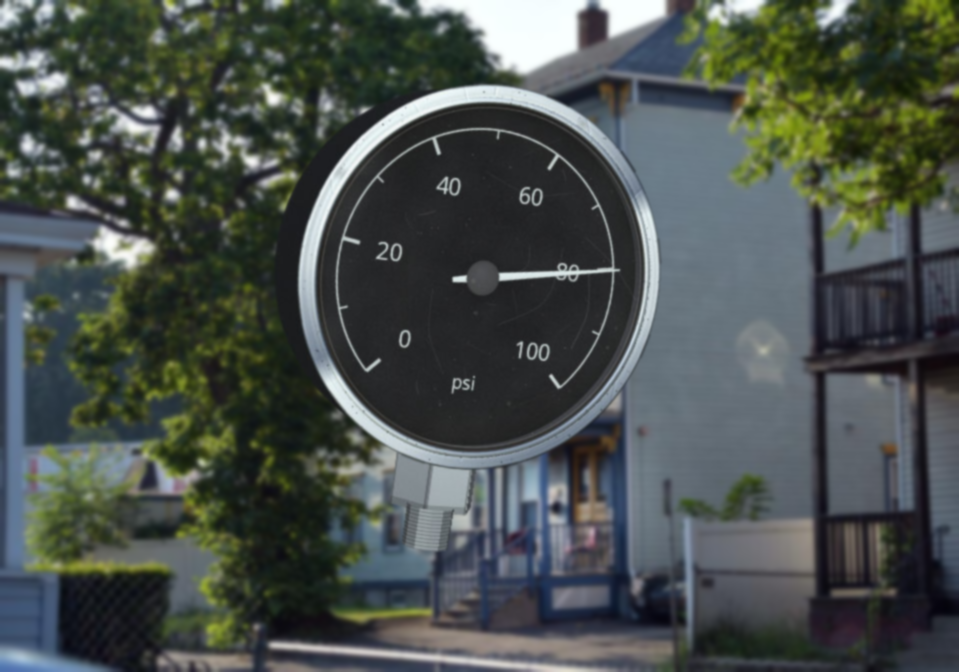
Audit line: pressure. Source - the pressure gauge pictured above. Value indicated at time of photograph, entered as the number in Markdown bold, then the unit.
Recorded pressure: **80** psi
